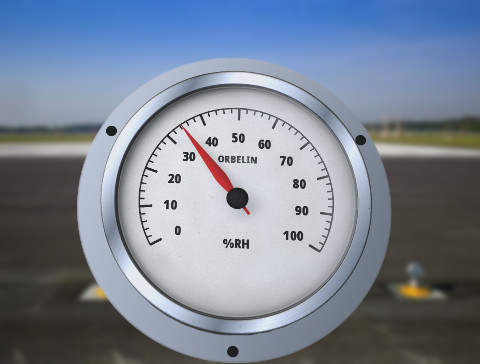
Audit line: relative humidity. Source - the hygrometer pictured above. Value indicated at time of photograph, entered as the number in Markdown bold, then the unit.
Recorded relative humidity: **34** %
